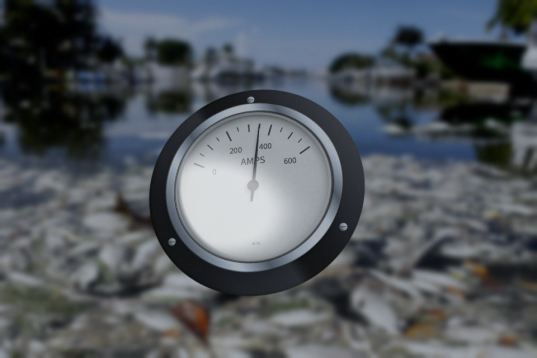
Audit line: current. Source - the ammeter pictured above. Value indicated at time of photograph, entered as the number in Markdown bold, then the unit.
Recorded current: **350** A
